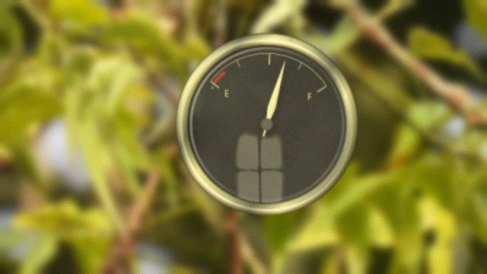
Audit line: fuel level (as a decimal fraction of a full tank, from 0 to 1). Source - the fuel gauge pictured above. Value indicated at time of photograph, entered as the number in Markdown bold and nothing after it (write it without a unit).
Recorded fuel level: **0.625**
